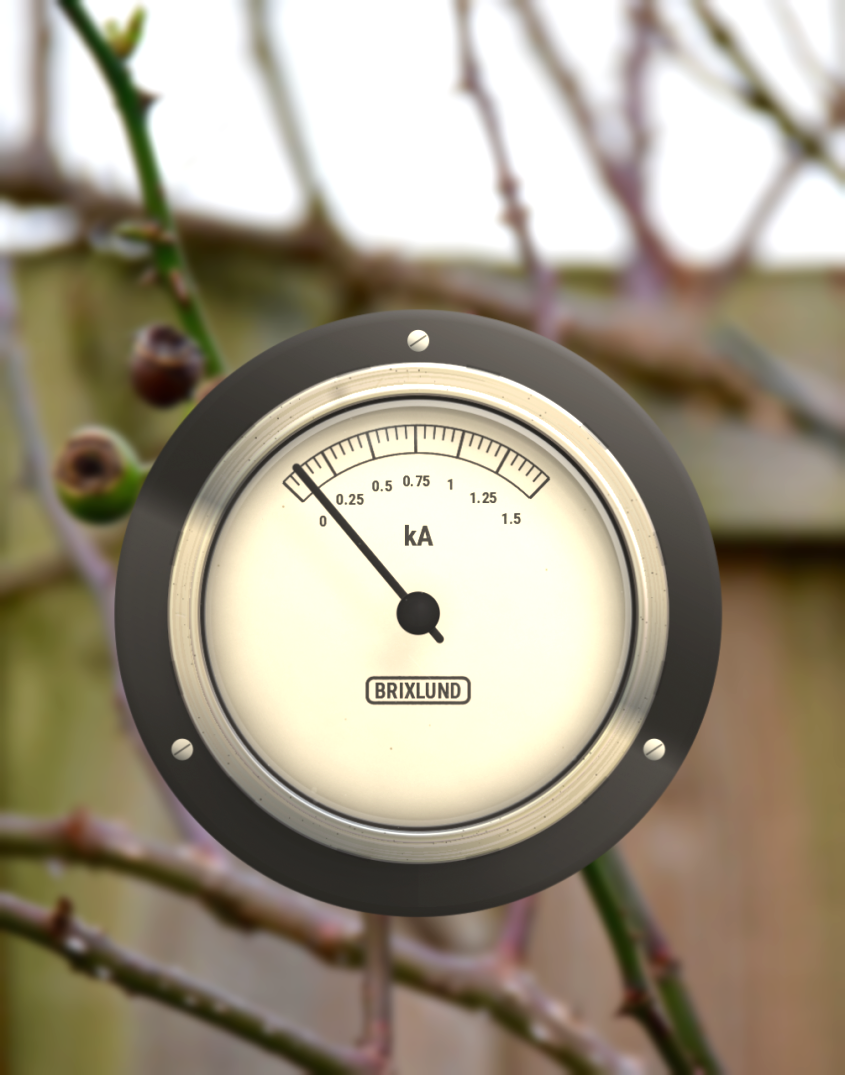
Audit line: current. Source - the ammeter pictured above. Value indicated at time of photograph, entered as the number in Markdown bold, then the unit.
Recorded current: **0.1** kA
